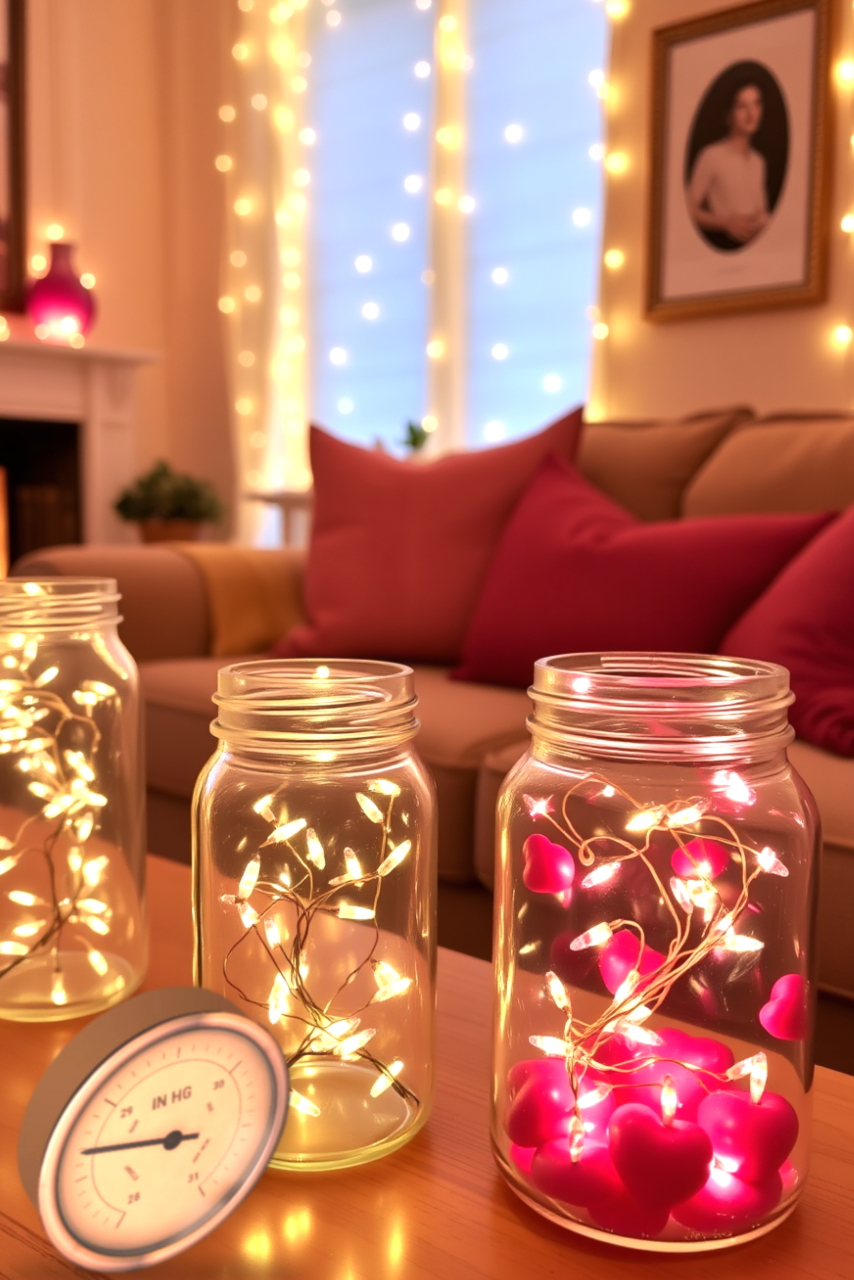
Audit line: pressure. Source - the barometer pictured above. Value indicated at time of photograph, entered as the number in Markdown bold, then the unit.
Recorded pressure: **28.7** inHg
